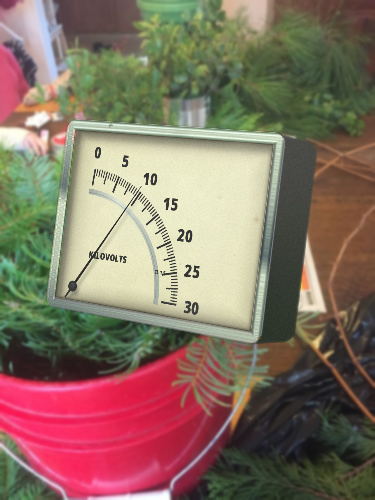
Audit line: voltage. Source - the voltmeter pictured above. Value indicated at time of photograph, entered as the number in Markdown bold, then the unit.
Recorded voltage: **10** kV
